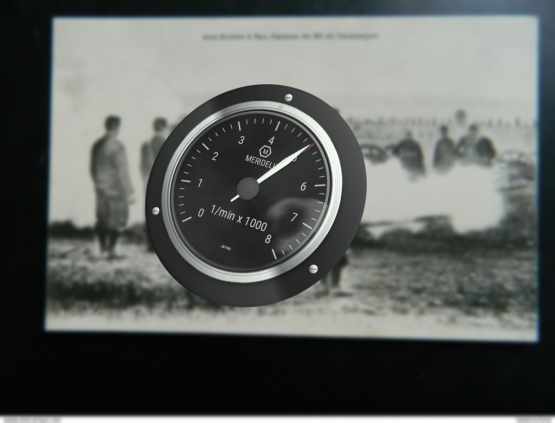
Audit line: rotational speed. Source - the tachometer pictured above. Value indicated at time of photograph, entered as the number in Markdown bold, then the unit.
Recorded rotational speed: **5000** rpm
